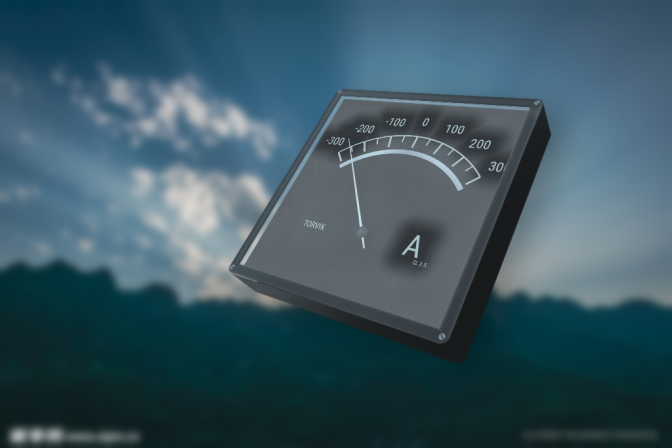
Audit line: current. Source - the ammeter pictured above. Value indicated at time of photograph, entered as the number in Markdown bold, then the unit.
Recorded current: **-250** A
